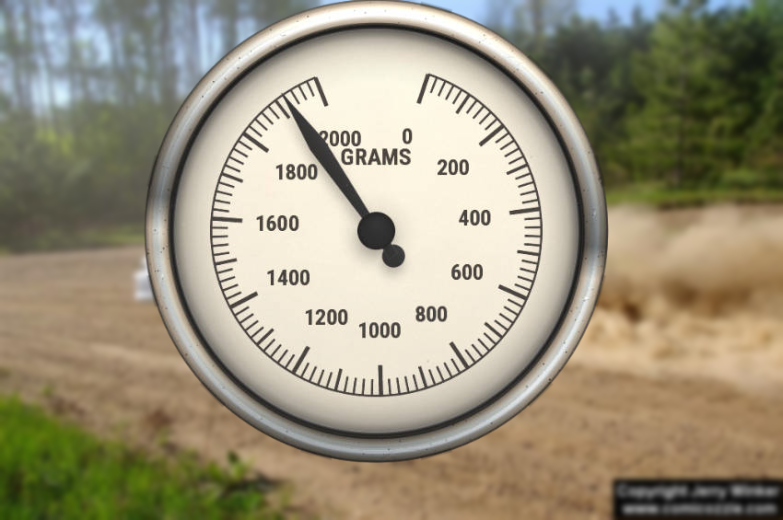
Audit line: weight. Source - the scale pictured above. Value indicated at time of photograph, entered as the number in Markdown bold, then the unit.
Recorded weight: **1920** g
